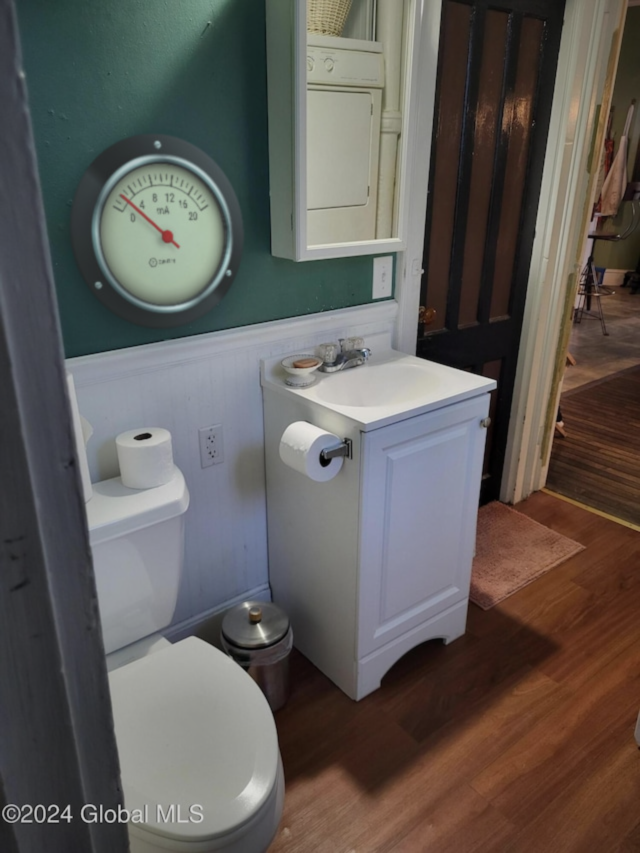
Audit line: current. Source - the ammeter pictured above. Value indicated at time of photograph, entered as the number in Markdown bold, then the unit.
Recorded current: **2** mA
